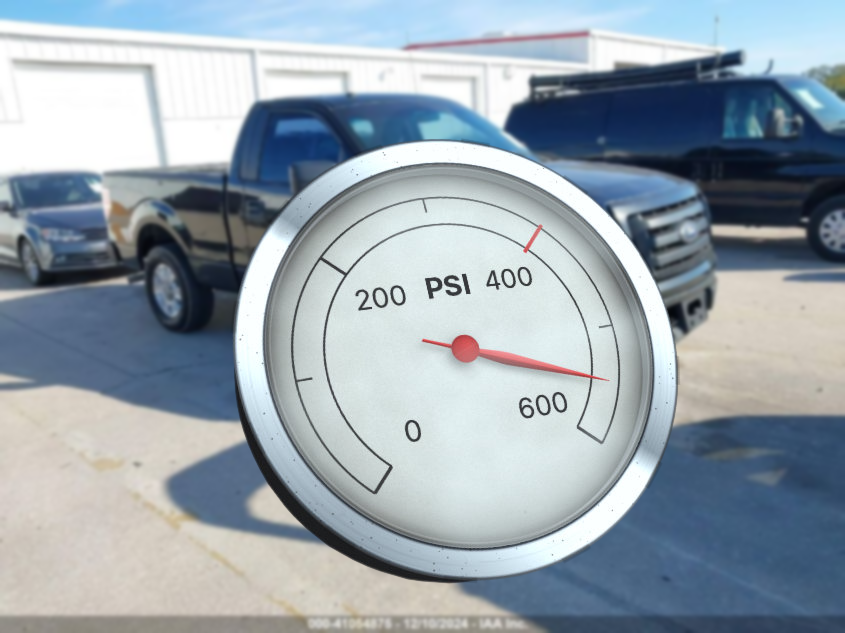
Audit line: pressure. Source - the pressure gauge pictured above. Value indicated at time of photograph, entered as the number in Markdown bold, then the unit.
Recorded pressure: **550** psi
